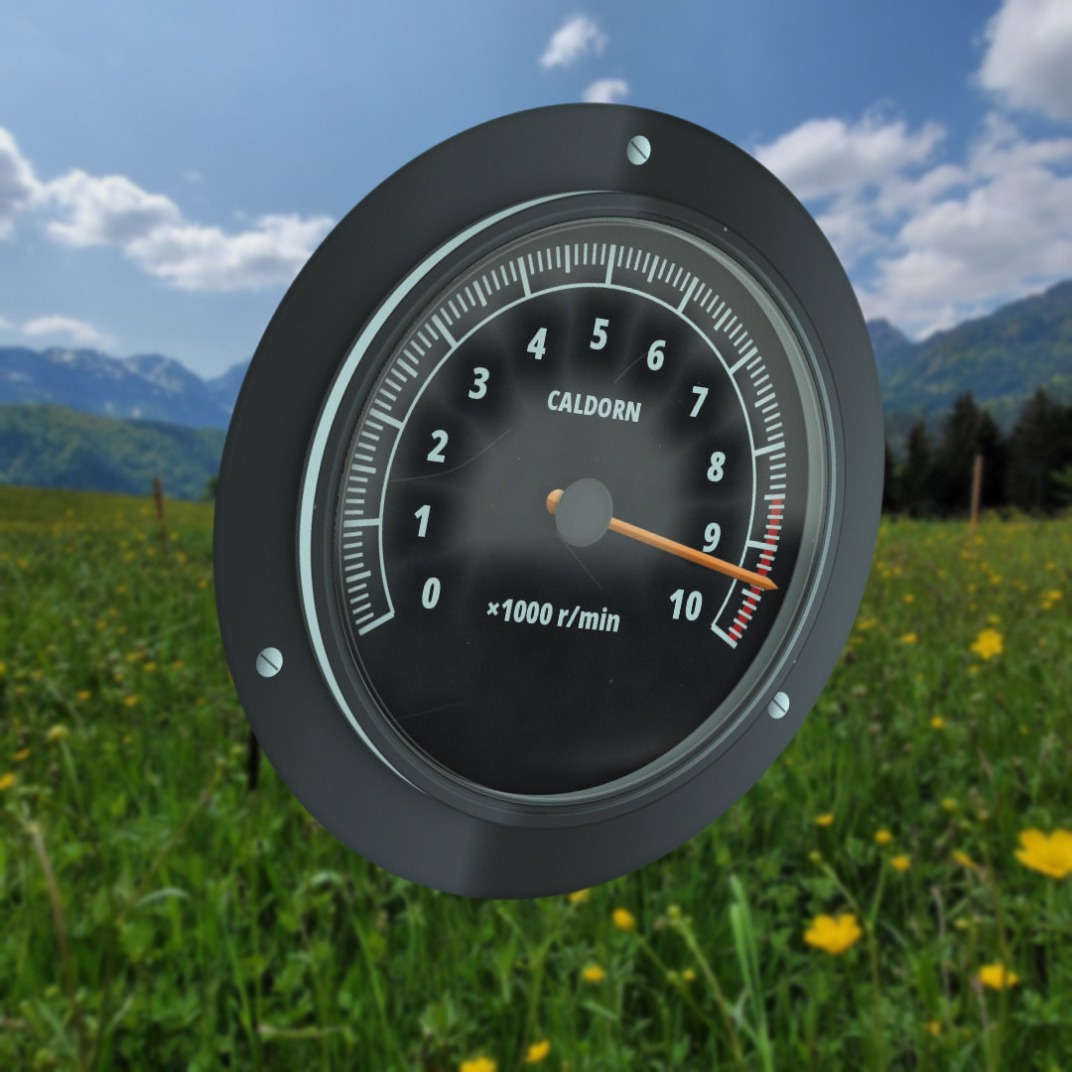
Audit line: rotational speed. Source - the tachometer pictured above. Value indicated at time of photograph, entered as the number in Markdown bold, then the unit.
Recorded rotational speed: **9350** rpm
